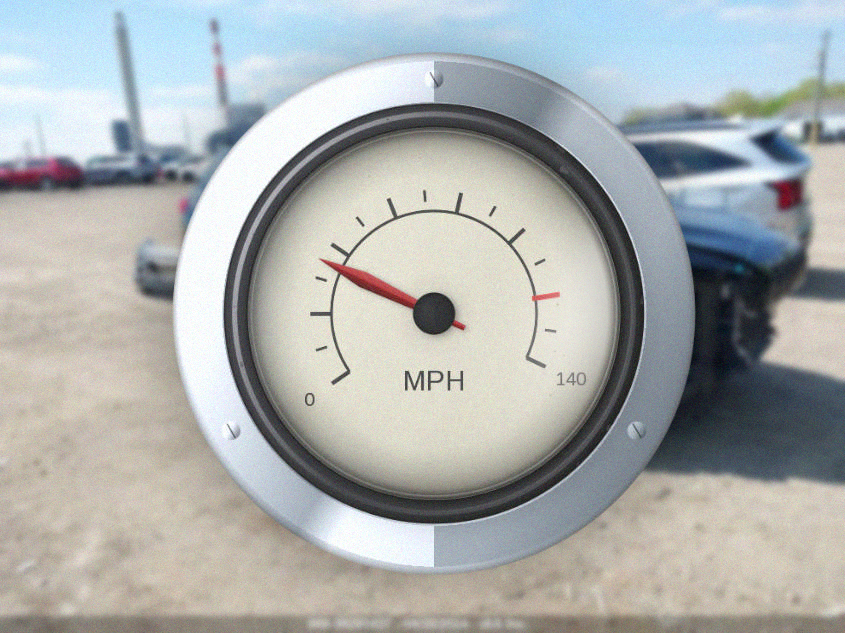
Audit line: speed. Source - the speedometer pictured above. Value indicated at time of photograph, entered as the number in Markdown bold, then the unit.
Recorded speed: **35** mph
